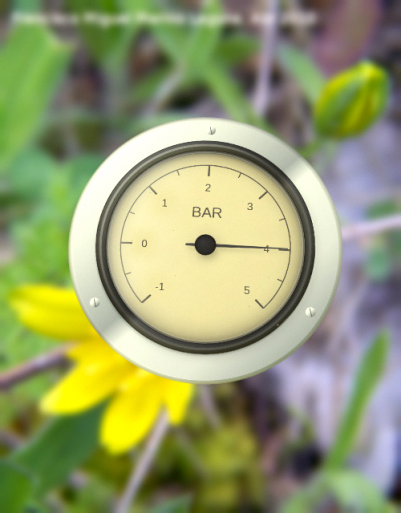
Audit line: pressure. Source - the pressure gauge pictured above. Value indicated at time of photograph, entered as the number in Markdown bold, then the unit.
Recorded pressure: **4** bar
